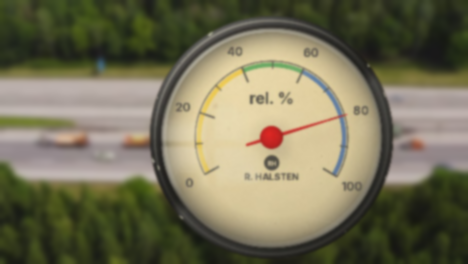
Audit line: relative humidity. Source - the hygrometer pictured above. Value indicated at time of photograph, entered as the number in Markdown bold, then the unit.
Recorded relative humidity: **80** %
